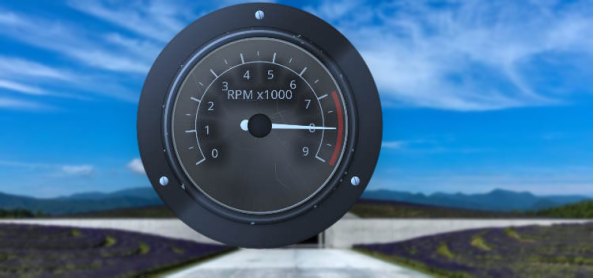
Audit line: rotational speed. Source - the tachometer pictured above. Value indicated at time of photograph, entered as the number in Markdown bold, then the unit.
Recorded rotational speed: **8000** rpm
